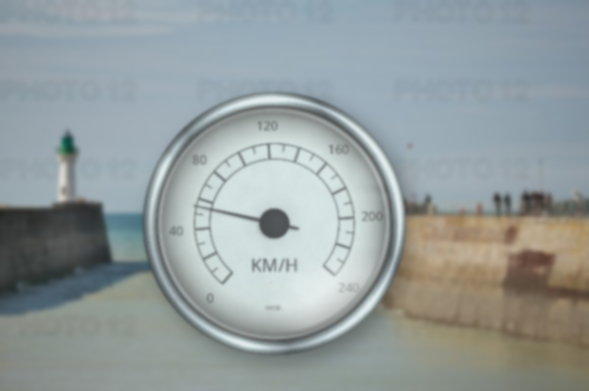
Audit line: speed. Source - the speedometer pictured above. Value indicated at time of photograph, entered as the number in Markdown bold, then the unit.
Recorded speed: **55** km/h
